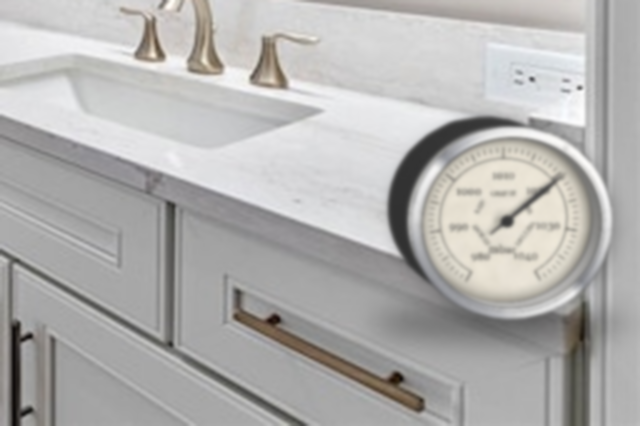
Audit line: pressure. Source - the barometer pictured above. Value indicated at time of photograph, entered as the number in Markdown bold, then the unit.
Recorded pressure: **1020** mbar
